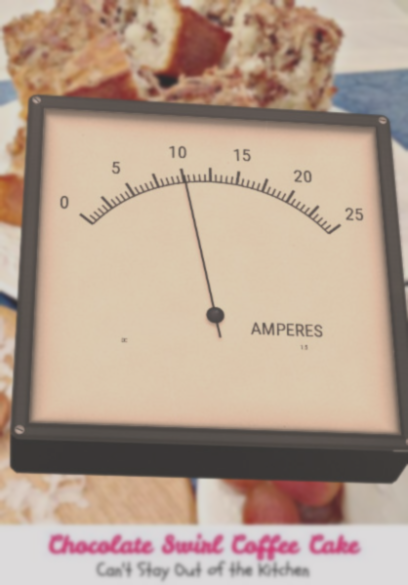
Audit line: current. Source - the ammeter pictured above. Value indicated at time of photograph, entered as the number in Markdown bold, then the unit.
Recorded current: **10** A
